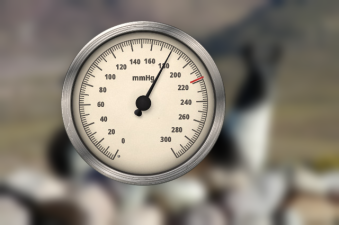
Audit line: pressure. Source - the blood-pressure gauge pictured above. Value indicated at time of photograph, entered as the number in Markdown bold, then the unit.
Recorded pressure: **180** mmHg
